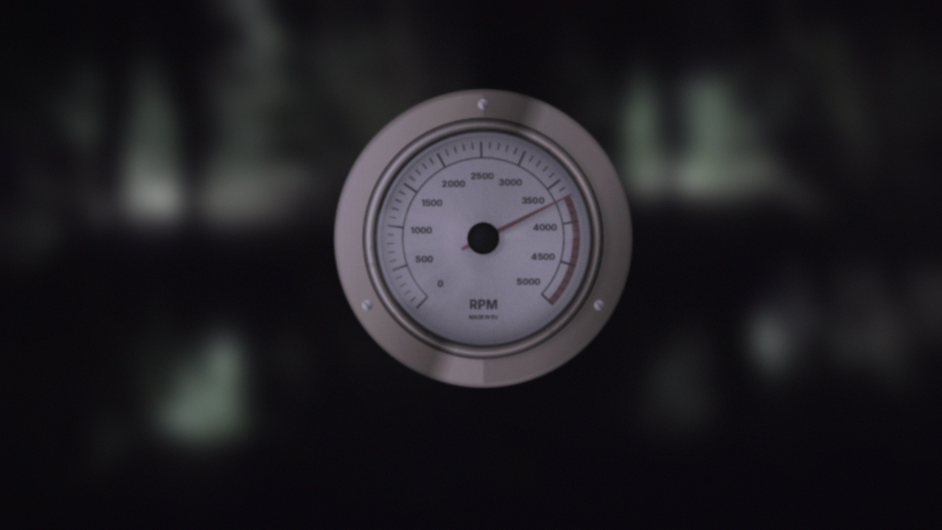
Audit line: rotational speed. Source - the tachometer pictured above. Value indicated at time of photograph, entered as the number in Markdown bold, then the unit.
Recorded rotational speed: **3700** rpm
